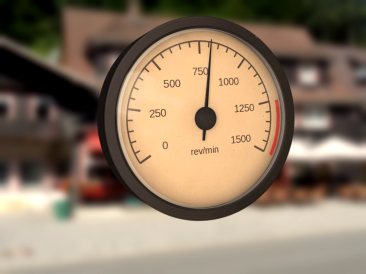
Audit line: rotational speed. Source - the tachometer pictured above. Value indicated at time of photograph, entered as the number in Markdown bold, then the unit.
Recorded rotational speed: **800** rpm
